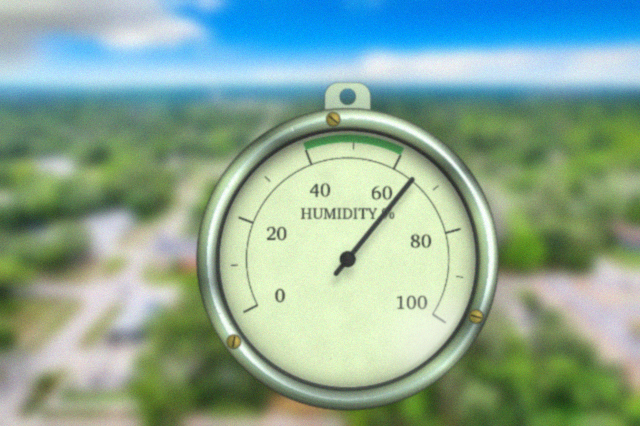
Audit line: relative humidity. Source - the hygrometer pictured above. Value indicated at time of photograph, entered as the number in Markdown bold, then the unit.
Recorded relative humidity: **65** %
